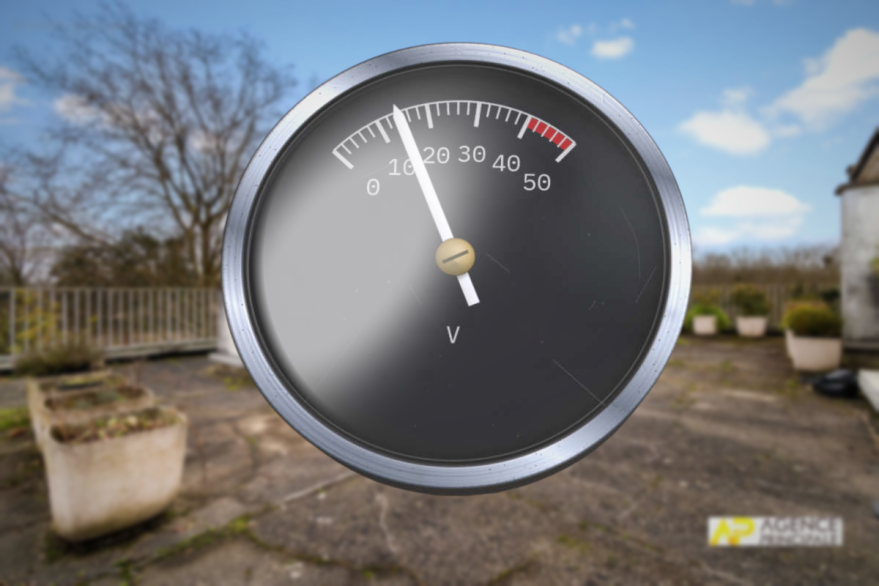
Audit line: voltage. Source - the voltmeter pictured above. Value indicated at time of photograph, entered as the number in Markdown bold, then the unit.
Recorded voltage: **14** V
